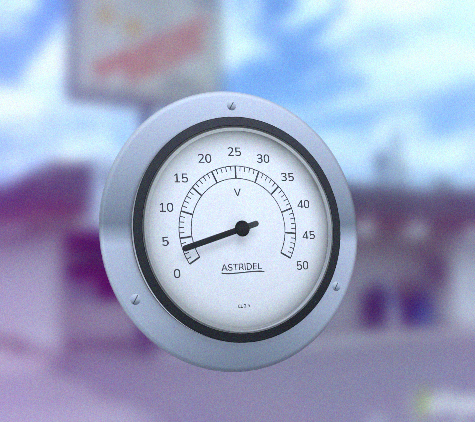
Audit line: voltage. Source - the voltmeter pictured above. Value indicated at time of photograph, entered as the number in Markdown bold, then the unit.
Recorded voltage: **3** V
